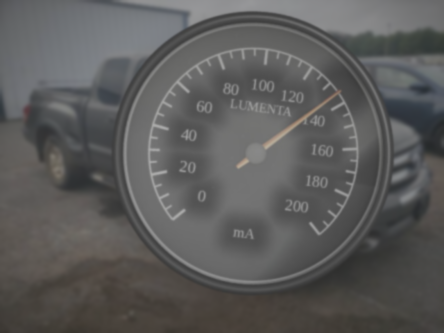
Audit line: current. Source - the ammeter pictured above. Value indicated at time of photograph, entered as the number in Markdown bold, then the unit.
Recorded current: **135** mA
